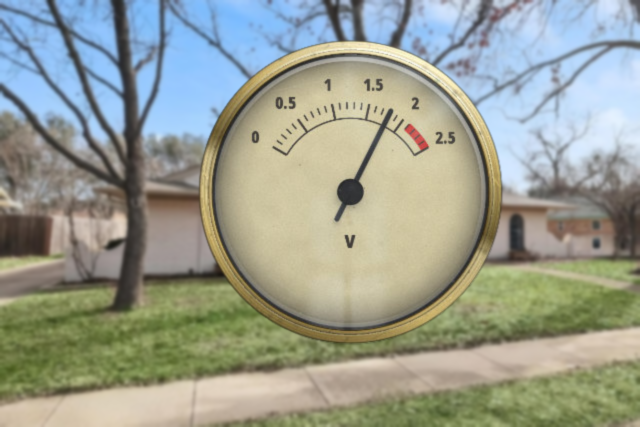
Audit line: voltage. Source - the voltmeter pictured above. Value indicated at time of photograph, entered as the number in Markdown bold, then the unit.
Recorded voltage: **1.8** V
